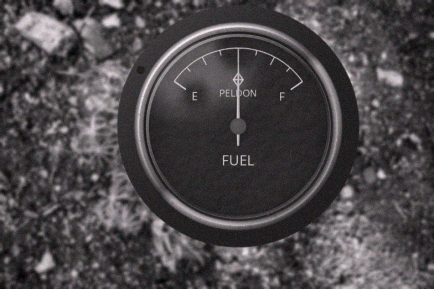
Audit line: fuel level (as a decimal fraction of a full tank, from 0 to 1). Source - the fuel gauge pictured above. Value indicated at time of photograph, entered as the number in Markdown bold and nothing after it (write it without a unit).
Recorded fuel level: **0.5**
